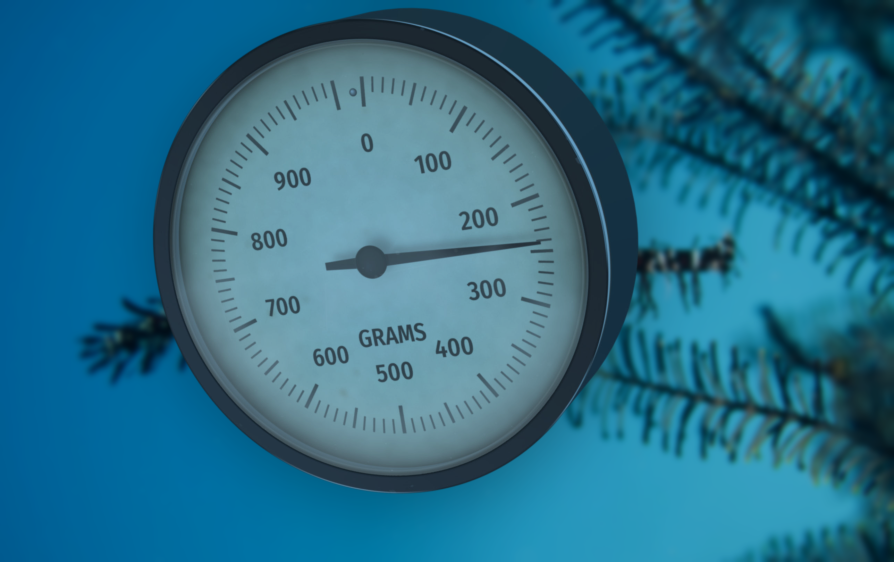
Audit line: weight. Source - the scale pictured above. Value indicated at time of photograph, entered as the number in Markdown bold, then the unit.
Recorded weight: **240** g
